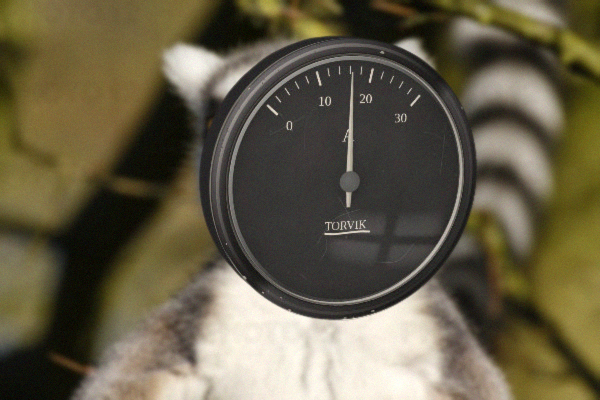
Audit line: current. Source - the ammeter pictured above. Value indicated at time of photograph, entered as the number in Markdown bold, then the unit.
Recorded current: **16** A
